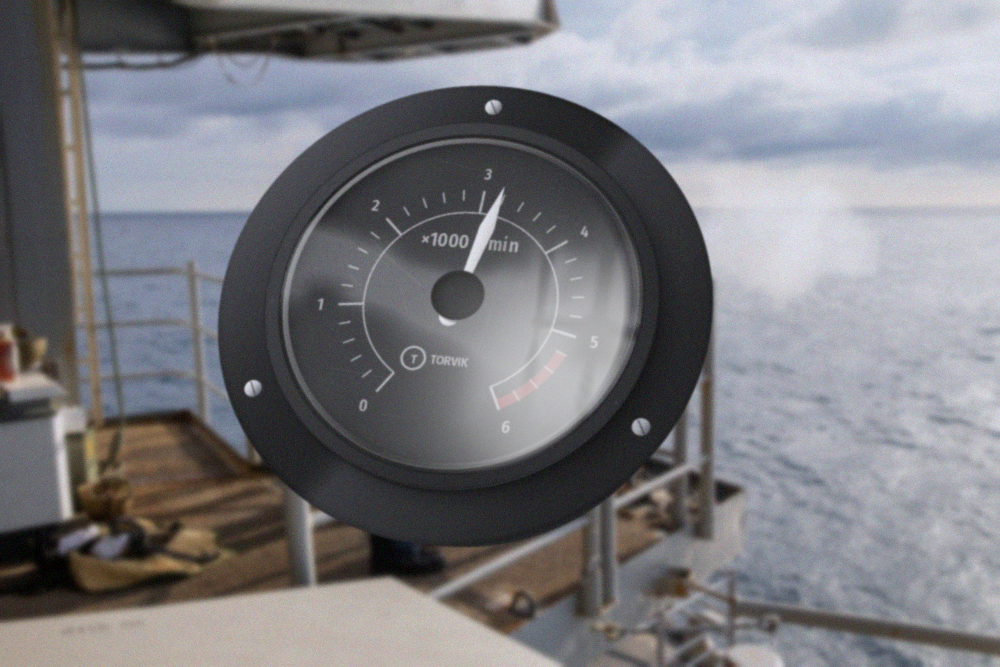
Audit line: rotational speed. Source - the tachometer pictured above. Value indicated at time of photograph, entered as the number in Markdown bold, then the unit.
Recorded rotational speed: **3200** rpm
